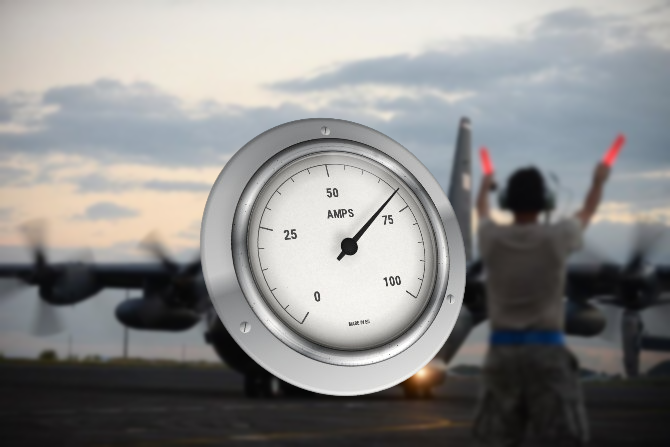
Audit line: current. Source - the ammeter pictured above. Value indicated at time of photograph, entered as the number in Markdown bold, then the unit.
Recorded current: **70** A
